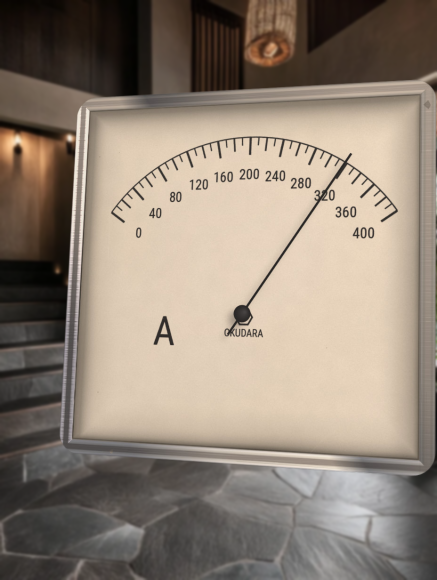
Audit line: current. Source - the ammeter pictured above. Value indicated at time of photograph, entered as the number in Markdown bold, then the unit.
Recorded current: **320** A
